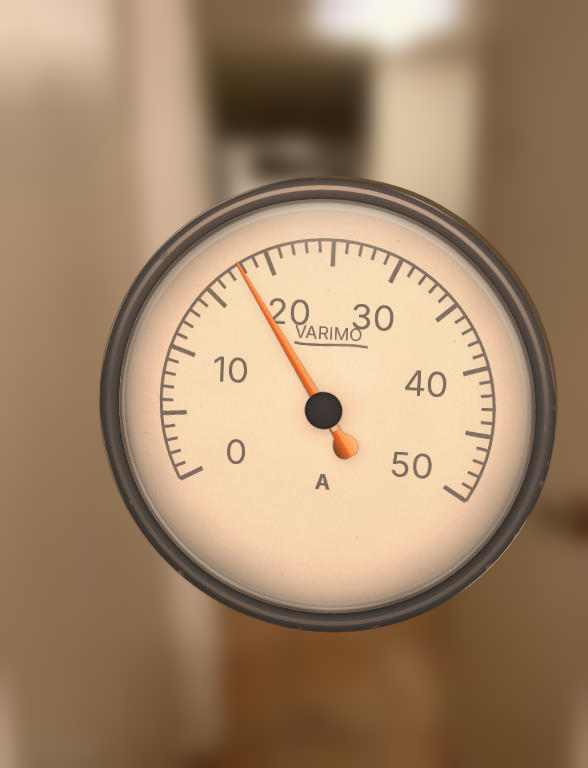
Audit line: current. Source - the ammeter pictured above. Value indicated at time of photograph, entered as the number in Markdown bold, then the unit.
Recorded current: **18** A
